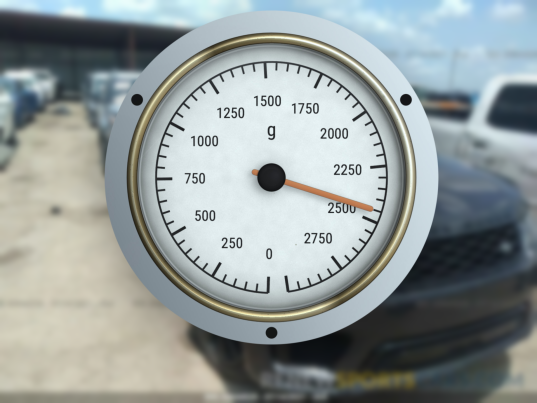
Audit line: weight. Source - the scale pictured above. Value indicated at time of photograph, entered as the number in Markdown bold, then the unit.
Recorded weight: **2450** g
